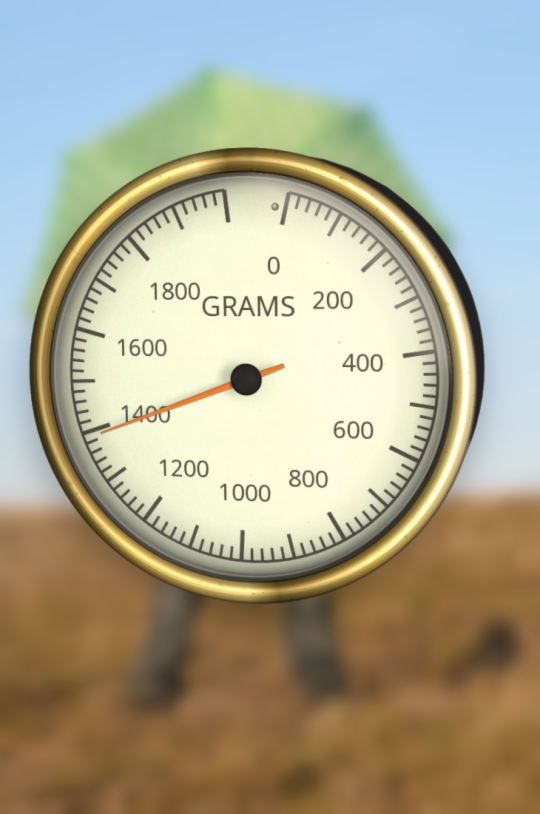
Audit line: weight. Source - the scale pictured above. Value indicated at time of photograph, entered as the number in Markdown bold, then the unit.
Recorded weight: **1390** g
